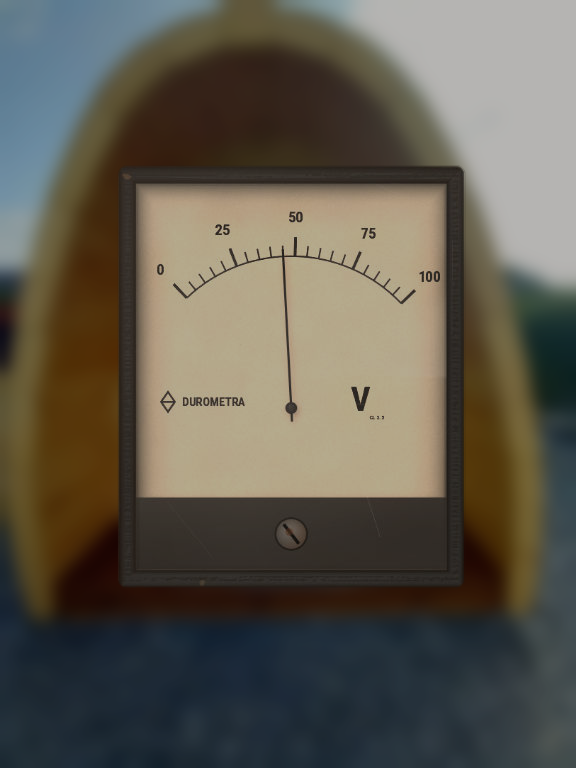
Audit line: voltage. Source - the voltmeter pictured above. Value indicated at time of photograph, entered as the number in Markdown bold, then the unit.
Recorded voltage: **45** V
